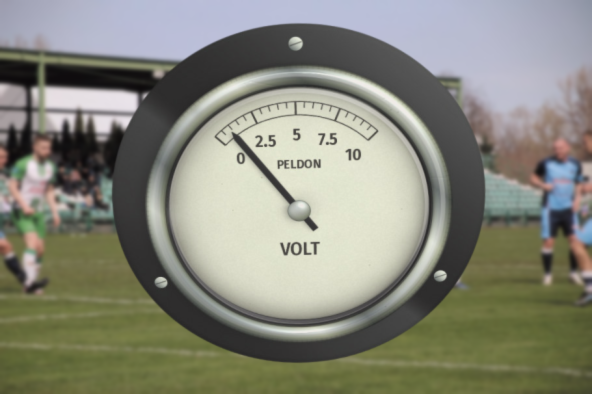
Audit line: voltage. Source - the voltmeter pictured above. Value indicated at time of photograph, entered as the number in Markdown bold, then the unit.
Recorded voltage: **1** V
